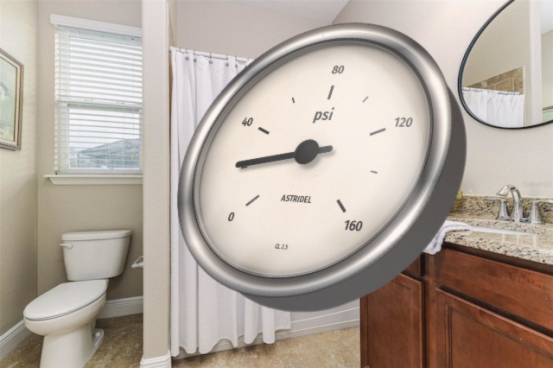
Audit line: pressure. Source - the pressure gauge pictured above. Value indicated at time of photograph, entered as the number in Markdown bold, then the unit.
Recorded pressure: **20** psi
